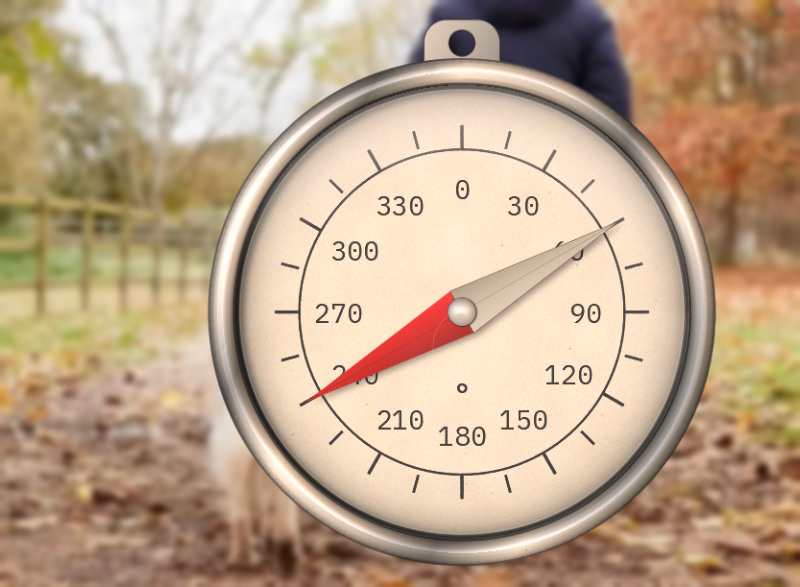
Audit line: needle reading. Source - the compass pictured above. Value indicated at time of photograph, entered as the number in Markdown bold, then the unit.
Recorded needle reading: **240** °
